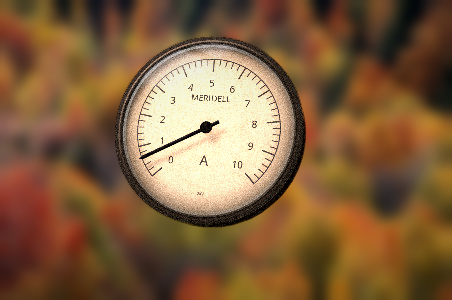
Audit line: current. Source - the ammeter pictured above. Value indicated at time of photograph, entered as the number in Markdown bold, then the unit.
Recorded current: **0.6** A
